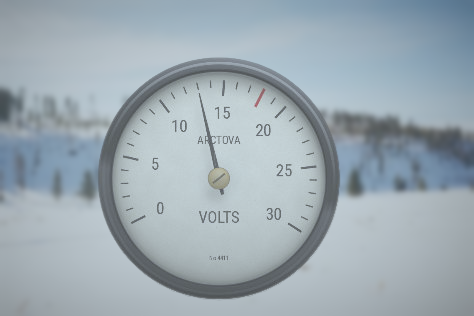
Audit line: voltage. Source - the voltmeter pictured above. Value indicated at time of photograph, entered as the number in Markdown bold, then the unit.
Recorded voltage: **13** V
